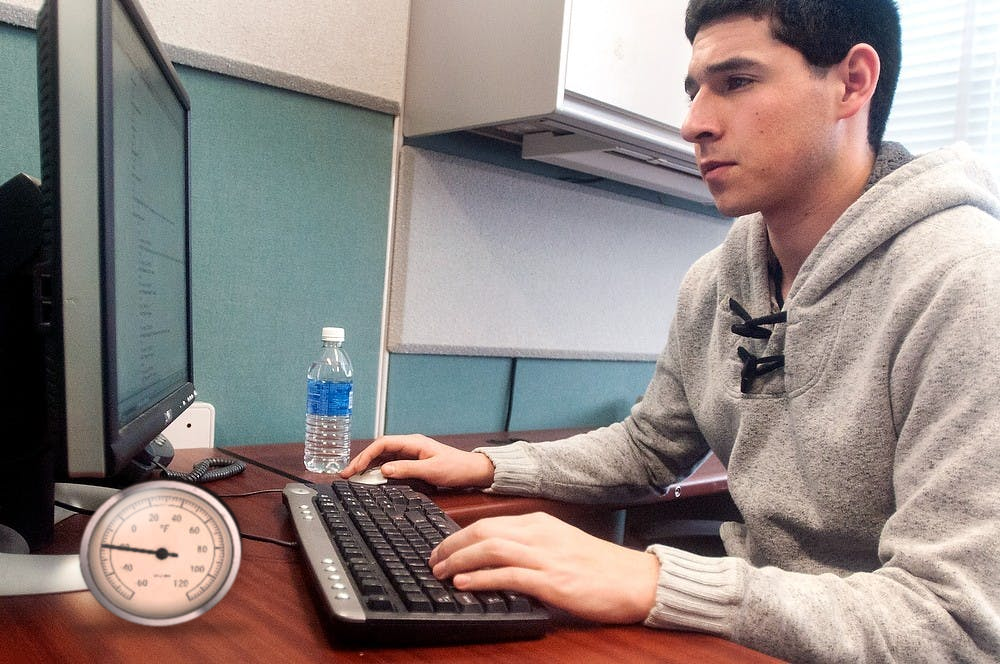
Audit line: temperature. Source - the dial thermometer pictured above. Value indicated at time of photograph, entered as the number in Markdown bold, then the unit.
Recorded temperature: **-20** °F
